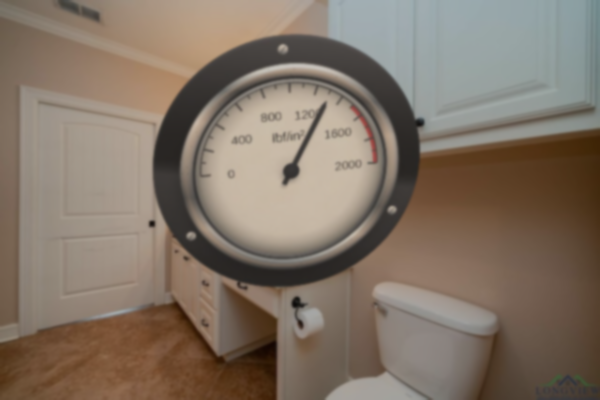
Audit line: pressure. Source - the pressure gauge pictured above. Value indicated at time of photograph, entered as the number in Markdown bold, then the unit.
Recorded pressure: **1300** psi
